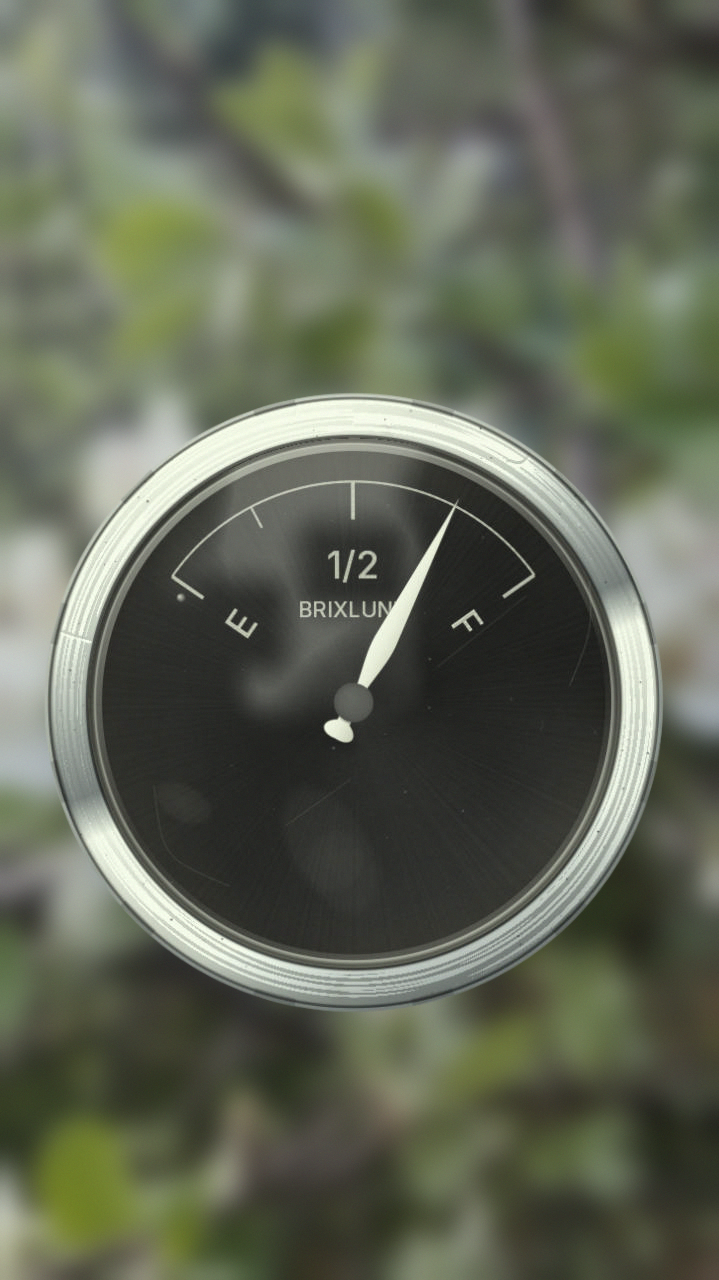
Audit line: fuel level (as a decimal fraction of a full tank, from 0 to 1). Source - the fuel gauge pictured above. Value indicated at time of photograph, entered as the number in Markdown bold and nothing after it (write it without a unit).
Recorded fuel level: **0.75**
